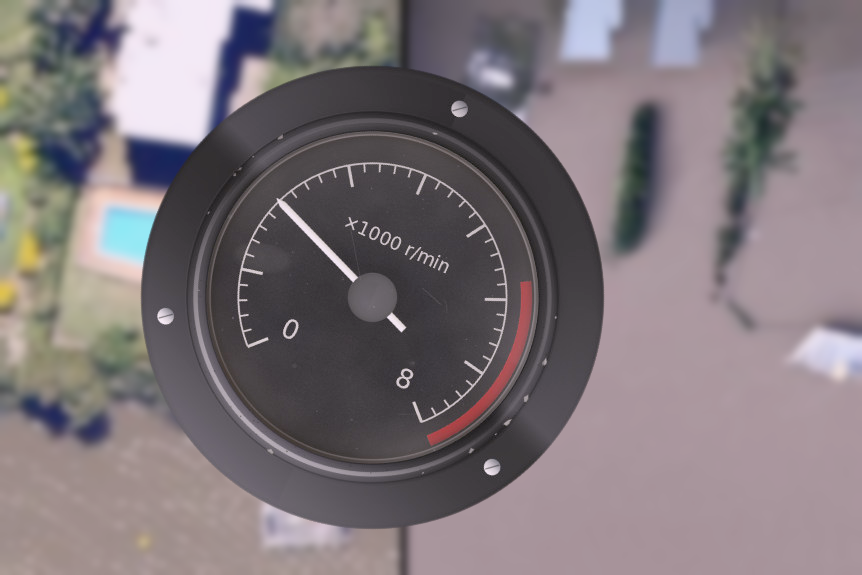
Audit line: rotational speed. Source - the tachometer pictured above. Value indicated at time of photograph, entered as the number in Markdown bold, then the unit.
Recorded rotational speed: **2000** rpm
